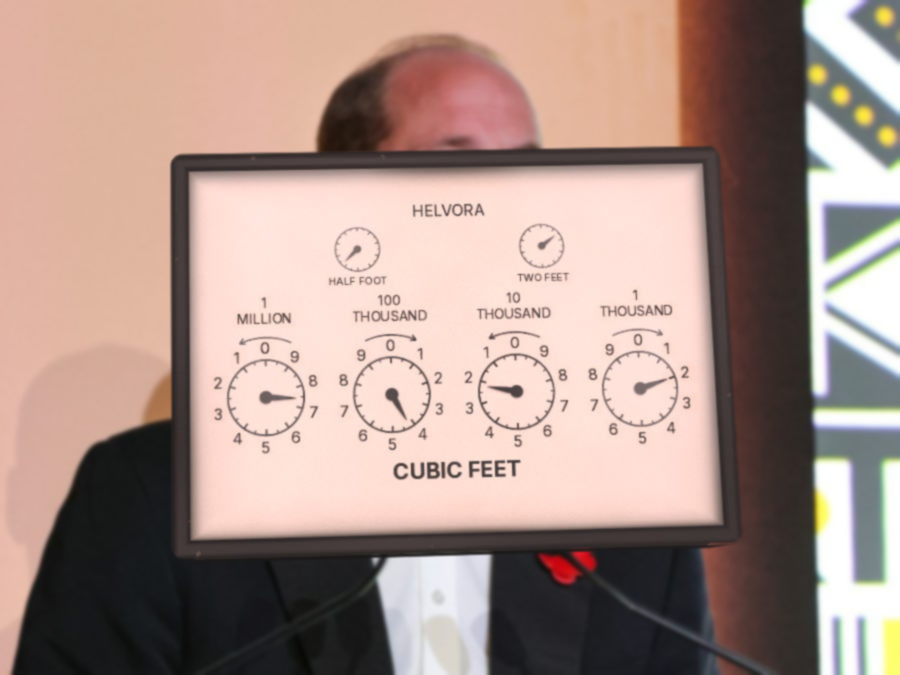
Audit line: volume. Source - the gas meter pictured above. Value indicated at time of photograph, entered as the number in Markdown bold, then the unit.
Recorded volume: **742200** ft³
